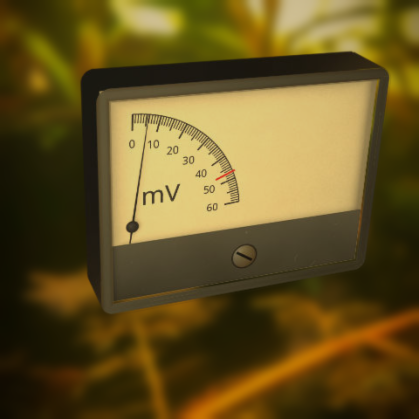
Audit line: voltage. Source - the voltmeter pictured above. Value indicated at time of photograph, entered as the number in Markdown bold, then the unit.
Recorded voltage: **5** mV
